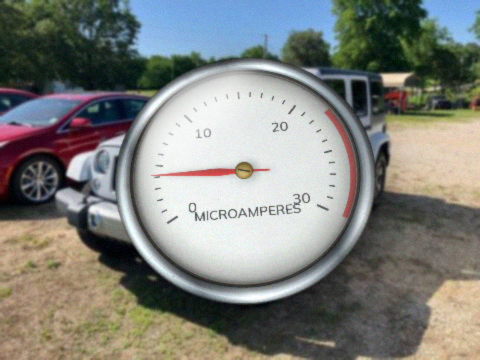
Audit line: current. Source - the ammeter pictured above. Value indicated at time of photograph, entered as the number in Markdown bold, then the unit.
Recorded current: **4** µA
